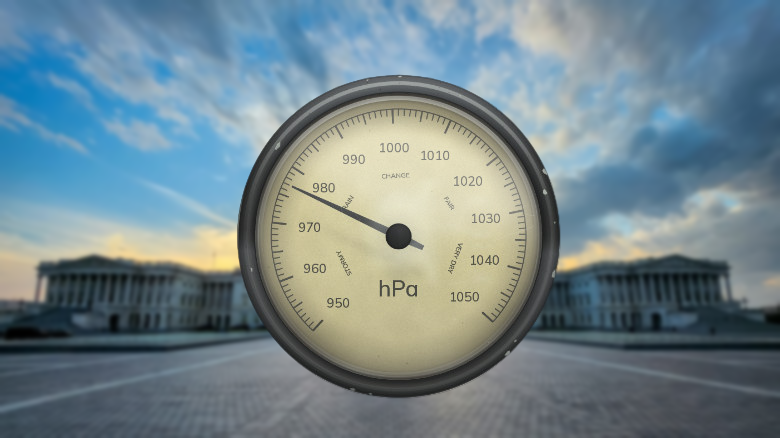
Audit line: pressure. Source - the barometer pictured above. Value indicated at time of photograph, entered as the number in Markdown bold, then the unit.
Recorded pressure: **977** hPa
